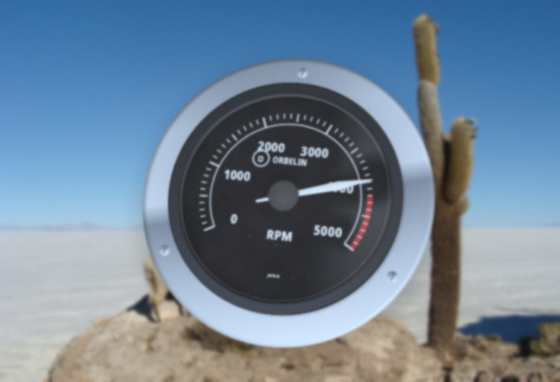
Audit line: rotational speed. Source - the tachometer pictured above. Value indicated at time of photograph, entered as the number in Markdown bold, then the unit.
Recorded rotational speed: **4000** rpm
